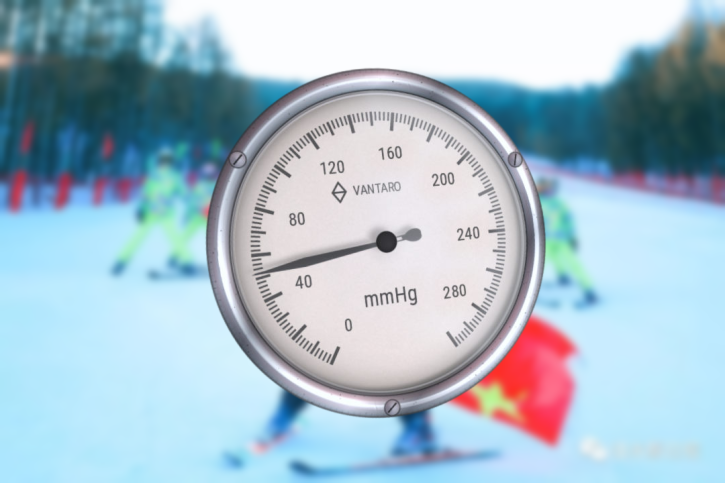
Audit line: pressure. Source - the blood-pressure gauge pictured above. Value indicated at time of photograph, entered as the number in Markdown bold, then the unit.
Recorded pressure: **52** mmHg
